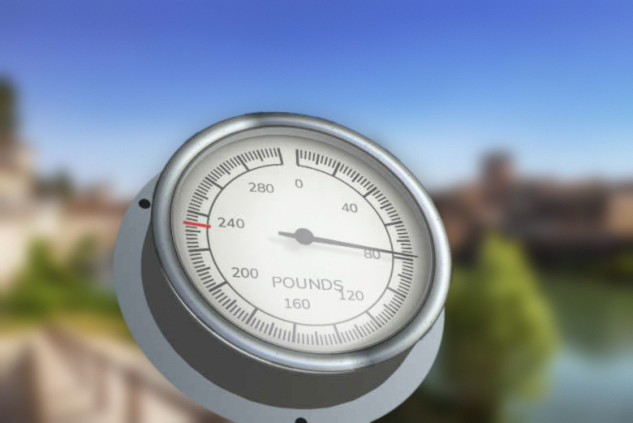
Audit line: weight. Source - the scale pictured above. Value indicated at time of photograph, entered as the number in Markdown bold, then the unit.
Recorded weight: **80** lb
